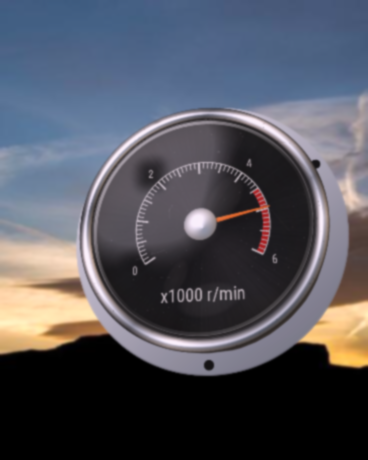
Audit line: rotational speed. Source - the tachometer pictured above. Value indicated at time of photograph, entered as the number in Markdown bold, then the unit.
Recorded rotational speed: **5000** rpm
